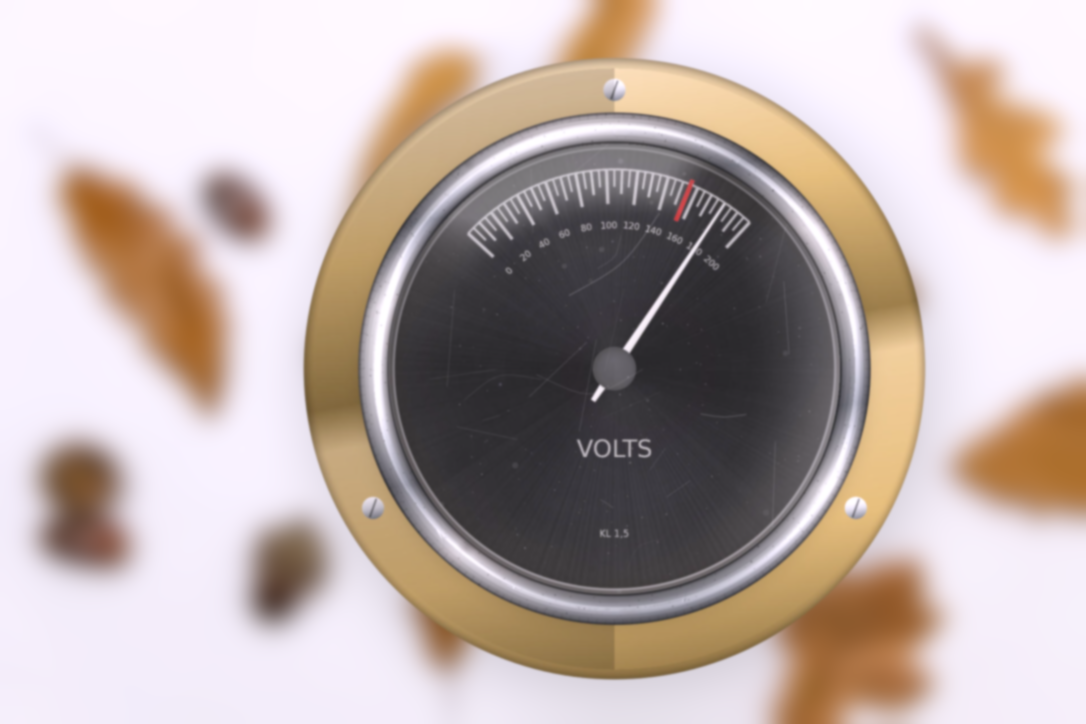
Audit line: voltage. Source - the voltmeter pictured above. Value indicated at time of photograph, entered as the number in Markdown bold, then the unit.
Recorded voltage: **180** V
